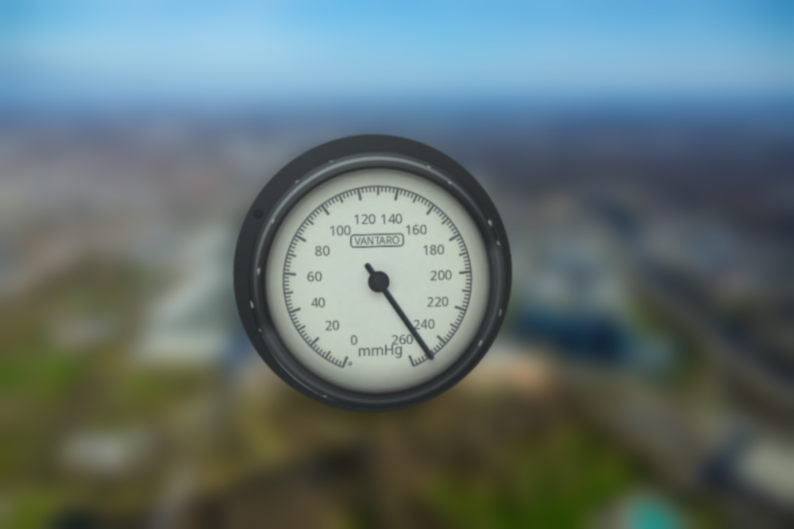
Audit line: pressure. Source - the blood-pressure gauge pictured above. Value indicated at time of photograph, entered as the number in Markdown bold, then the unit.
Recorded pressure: **250** mmHg
